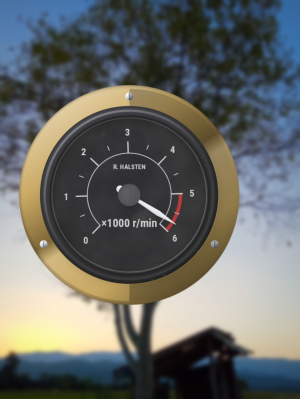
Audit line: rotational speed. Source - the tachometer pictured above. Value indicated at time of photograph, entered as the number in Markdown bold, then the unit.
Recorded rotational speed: **5750** rpm
